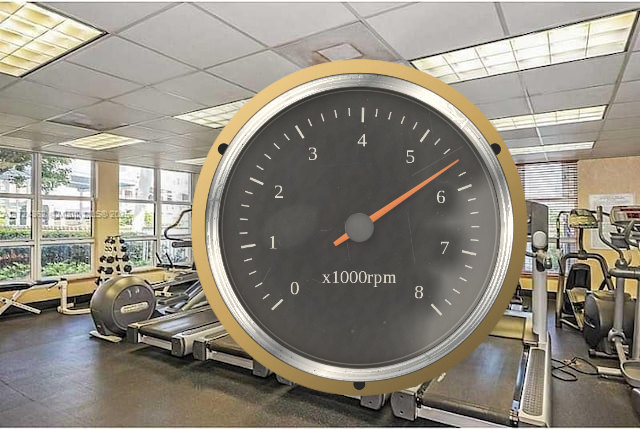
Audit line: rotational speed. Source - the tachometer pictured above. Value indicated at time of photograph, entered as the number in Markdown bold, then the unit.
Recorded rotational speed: **5600** rpm
